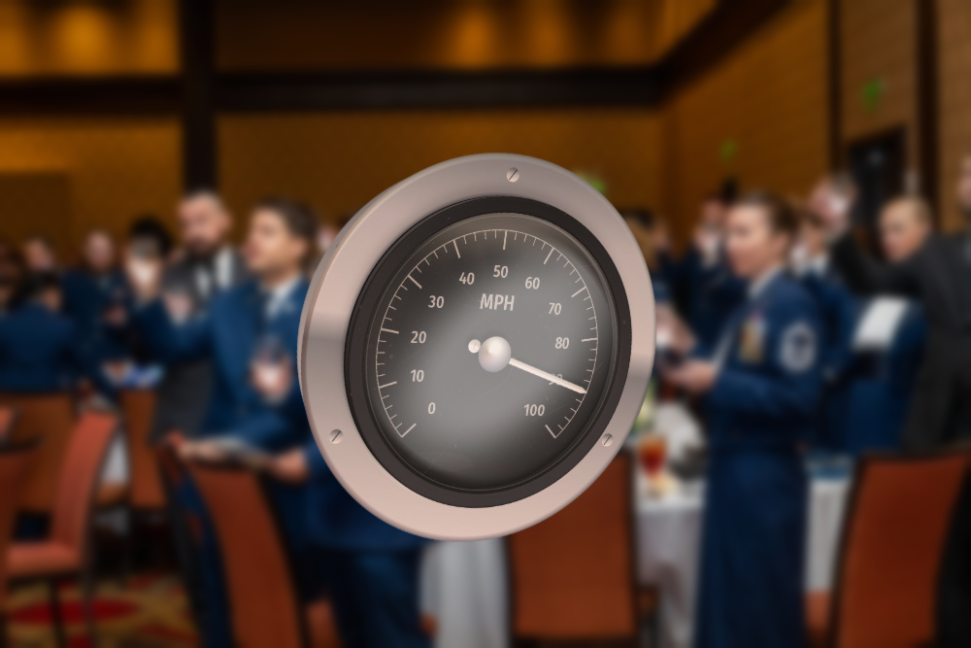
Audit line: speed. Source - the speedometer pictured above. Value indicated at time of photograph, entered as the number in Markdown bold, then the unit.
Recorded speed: **90** mph
